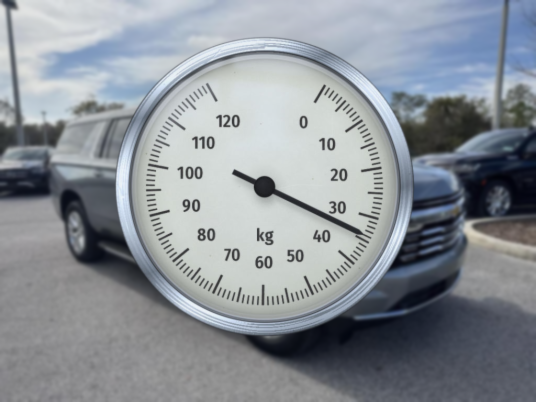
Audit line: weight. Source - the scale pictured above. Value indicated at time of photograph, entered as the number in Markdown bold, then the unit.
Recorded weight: **34** kg
